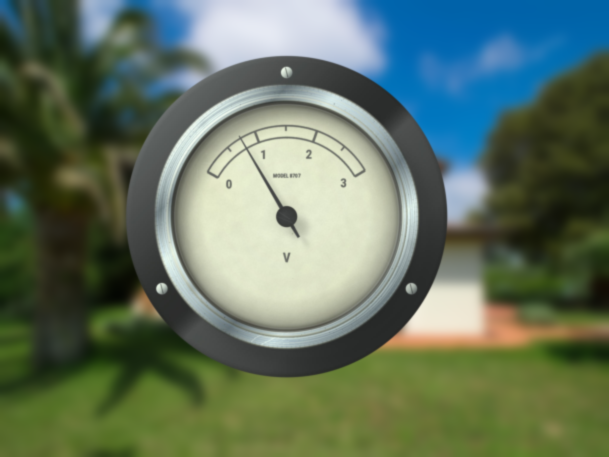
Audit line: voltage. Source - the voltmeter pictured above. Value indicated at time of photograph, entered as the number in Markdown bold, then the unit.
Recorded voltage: **0.75** V
